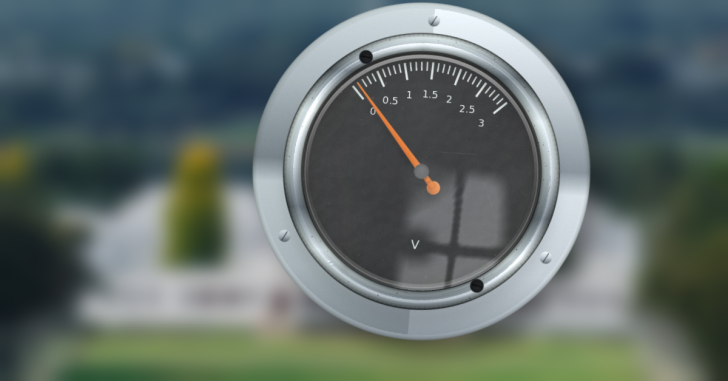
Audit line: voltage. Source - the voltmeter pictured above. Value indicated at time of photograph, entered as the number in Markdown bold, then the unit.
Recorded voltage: **0.1** V
